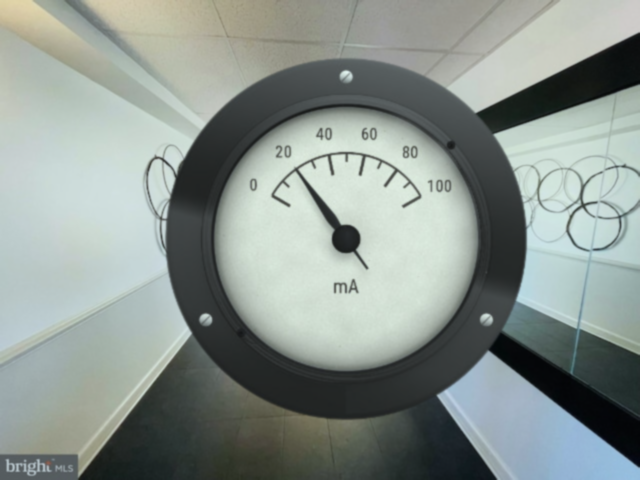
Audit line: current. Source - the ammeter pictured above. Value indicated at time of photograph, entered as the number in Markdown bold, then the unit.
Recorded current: **20** mA
